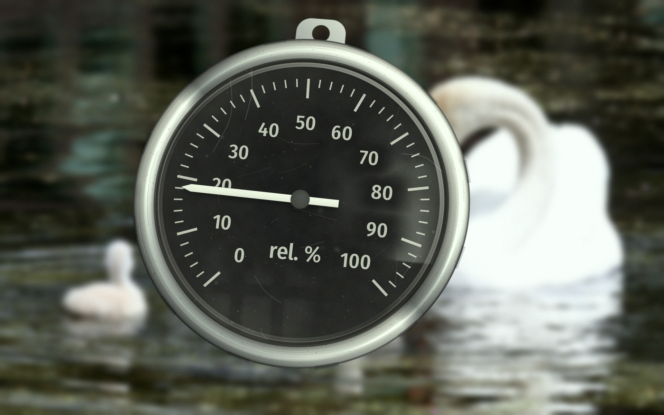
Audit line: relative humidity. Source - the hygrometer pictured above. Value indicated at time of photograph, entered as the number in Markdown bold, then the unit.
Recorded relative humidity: **18** %
